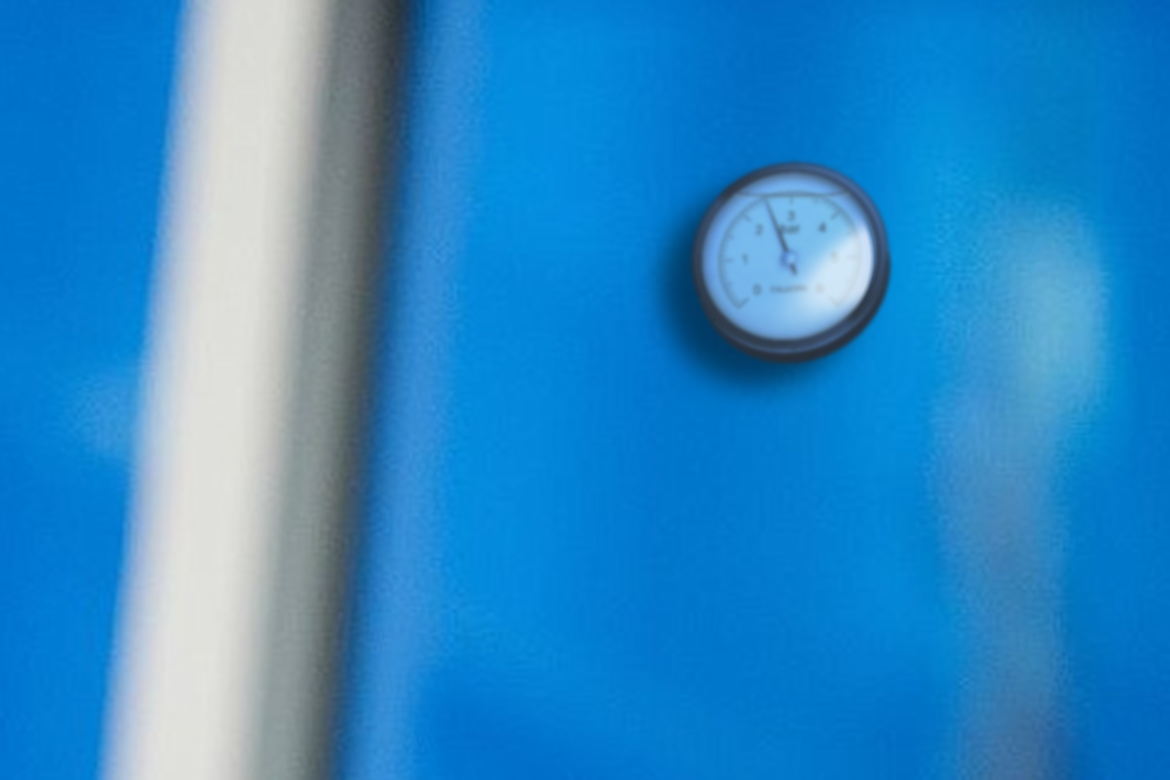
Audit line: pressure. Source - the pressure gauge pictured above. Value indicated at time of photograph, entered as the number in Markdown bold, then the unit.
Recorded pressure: **2.5** bar
